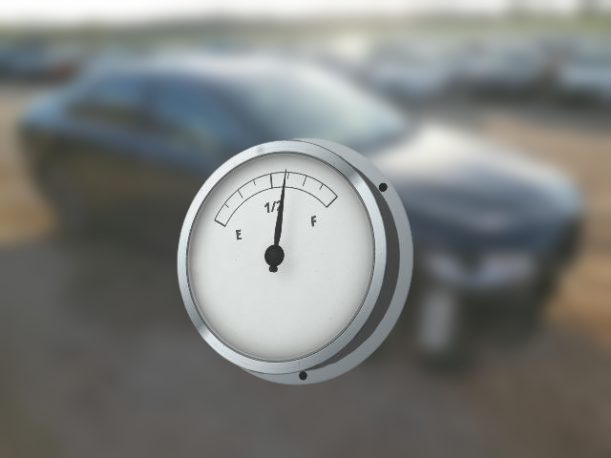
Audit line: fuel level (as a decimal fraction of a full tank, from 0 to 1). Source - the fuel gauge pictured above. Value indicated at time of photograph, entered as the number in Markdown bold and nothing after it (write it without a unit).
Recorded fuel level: **0.625**
